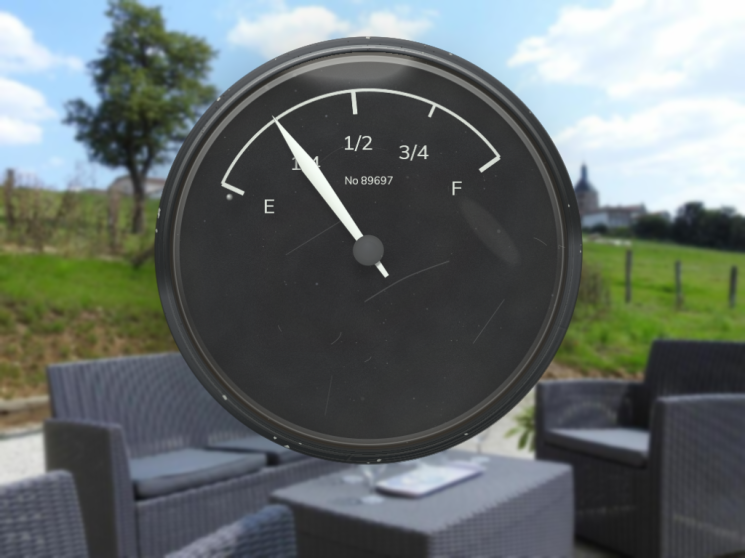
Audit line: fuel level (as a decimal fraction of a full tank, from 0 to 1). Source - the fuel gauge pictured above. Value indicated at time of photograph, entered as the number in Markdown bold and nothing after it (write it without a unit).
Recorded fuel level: **0.25**
